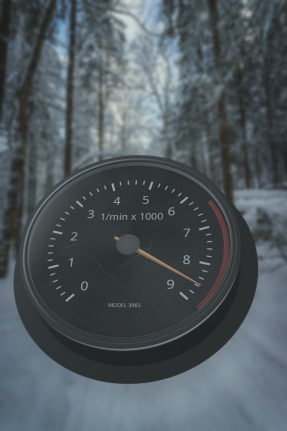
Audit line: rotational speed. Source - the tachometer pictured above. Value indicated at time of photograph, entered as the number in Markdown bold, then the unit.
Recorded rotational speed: **8600** rpm
